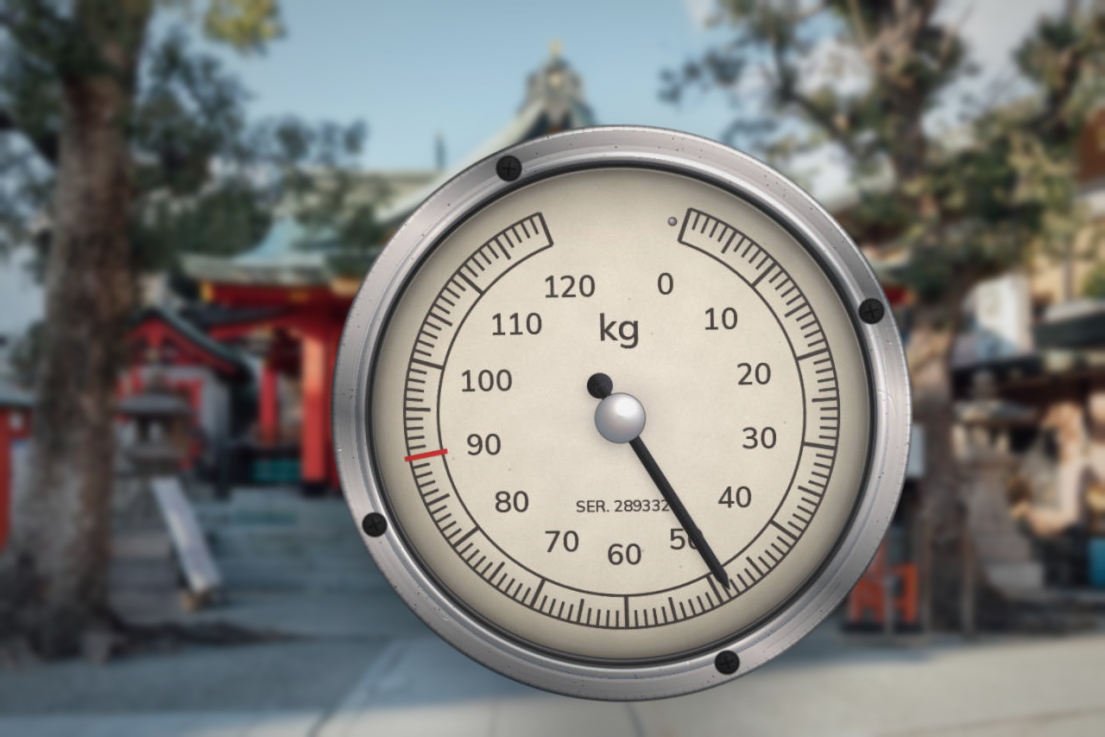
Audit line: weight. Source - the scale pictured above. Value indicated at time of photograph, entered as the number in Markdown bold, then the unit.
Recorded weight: **48.5** kg
